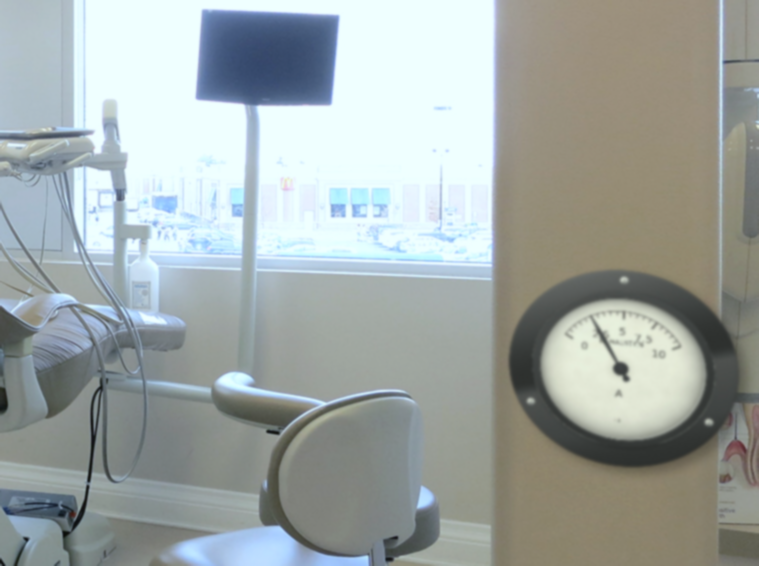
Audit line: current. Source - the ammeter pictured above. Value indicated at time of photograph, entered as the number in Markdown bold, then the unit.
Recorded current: **2.5** A
